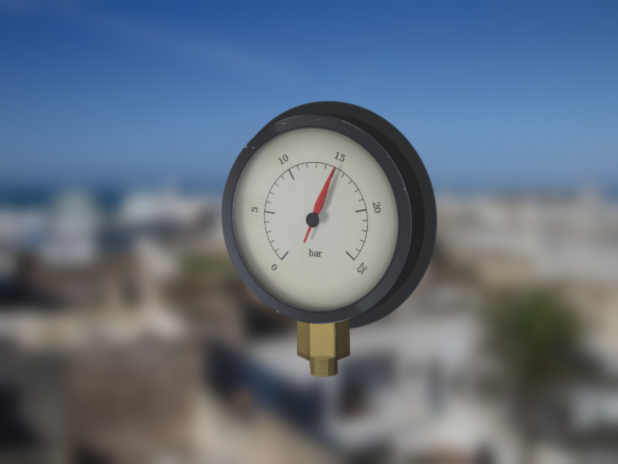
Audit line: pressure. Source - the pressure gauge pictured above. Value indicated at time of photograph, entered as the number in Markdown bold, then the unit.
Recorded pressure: **15** bar
